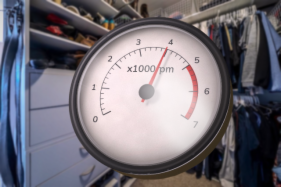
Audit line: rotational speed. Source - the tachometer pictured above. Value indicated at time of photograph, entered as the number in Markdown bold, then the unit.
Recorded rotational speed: **4000** rpm
